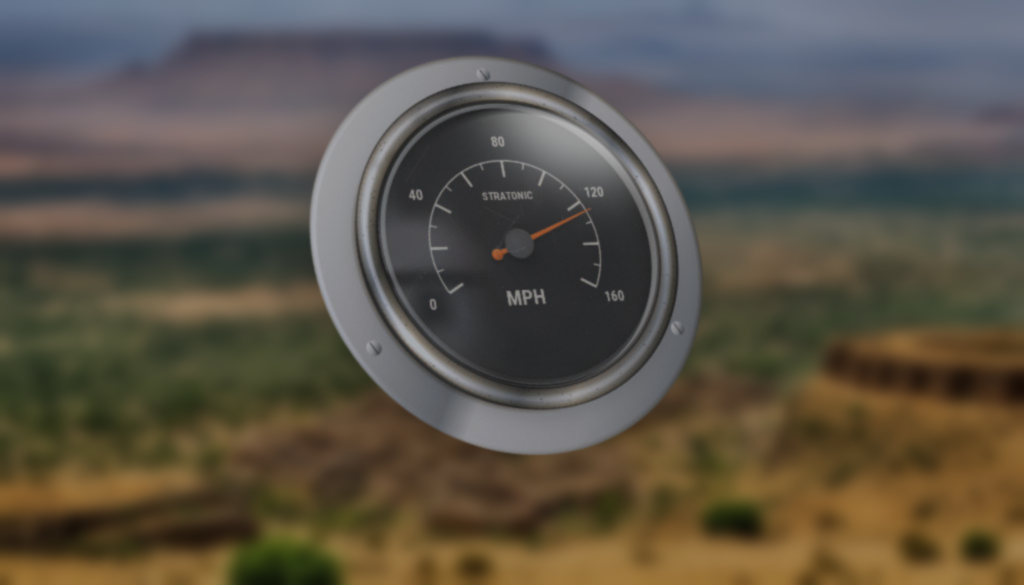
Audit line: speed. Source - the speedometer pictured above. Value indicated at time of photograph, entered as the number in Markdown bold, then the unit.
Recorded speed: **125** mph
